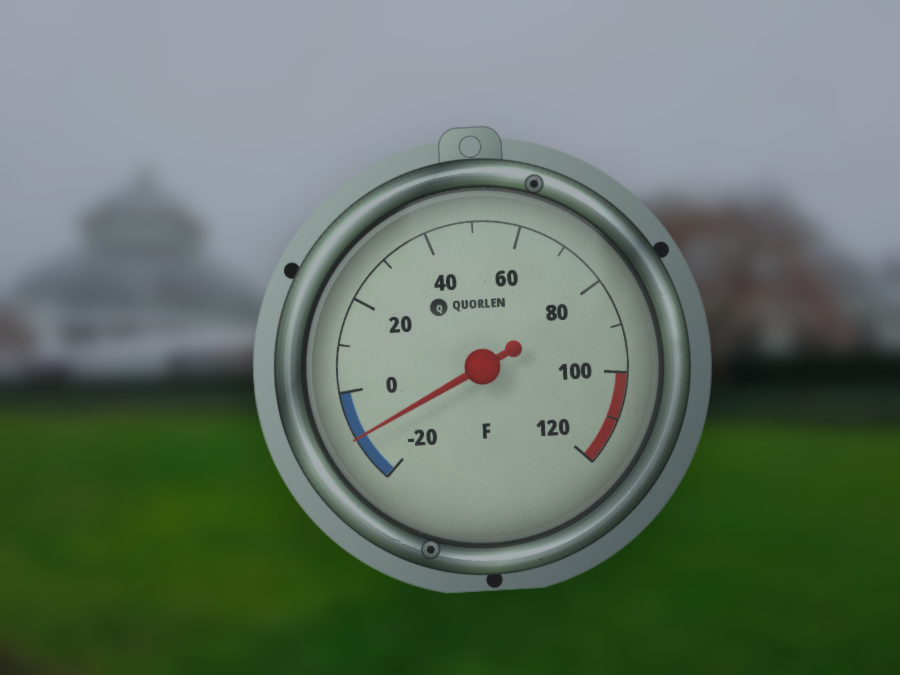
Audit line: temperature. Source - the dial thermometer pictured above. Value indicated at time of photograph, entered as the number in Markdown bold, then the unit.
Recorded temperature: **-10** °F
